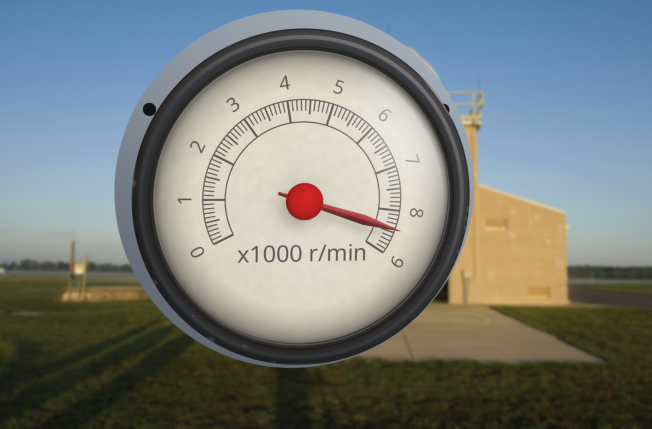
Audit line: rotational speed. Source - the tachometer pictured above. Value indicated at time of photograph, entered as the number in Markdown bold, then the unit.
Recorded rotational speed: **8400** rpm
